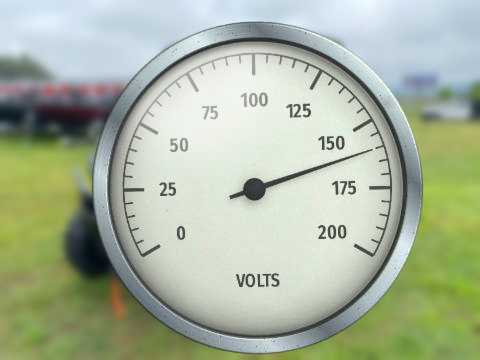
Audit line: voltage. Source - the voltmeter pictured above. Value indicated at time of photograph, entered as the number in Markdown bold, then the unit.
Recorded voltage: **160** V
